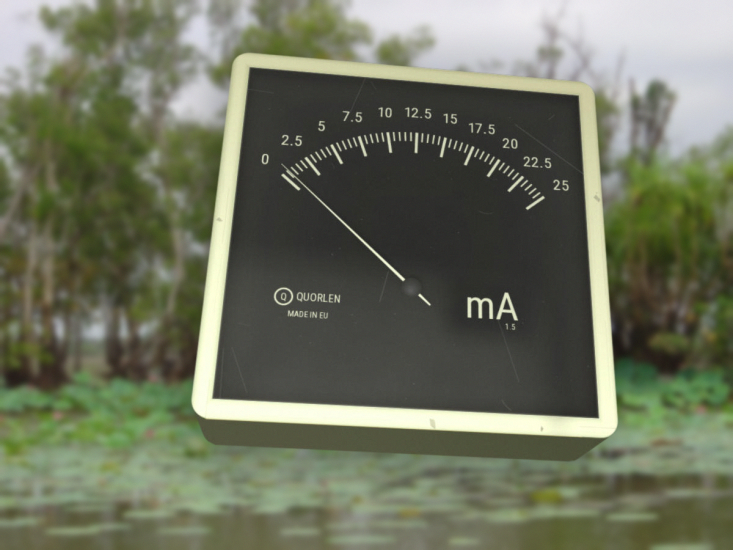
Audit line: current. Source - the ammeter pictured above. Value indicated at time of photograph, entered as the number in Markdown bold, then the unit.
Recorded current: **0.5** mA
